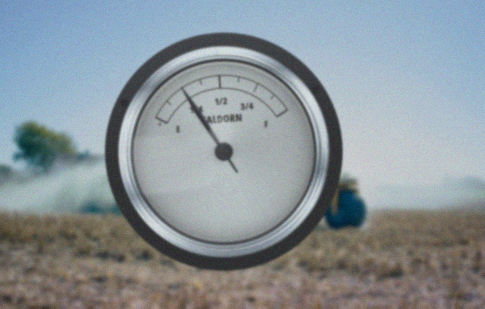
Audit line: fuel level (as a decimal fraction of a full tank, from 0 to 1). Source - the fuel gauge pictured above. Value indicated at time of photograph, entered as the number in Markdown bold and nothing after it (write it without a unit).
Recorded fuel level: **0.25**
